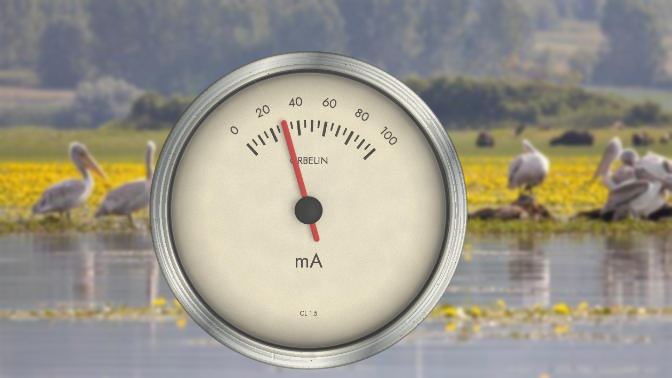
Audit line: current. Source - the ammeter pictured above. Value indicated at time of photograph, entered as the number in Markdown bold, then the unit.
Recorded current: **30** mA
